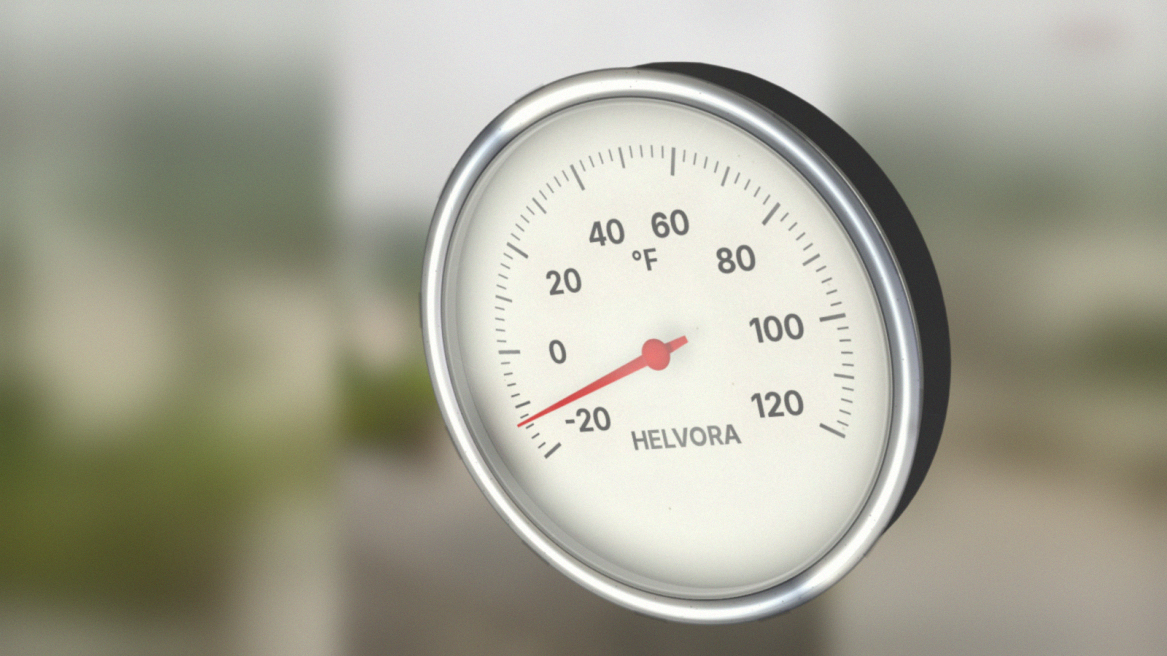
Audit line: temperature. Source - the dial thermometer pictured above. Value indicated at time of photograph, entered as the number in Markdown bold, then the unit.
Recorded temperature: **-13** °F
